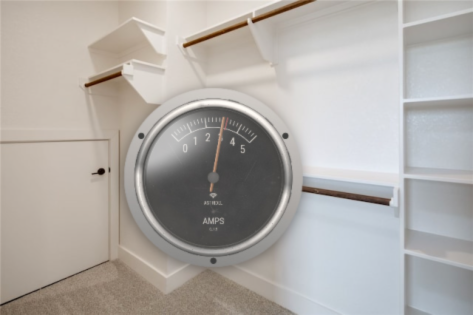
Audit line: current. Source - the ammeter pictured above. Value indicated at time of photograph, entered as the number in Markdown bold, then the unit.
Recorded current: **3** A
